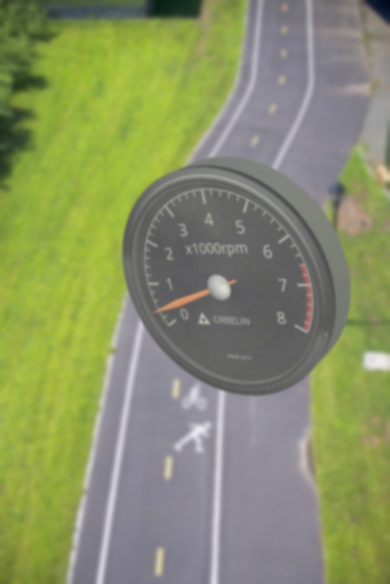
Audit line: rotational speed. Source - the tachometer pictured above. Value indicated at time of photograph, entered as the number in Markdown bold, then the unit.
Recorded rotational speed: **400** rpm
